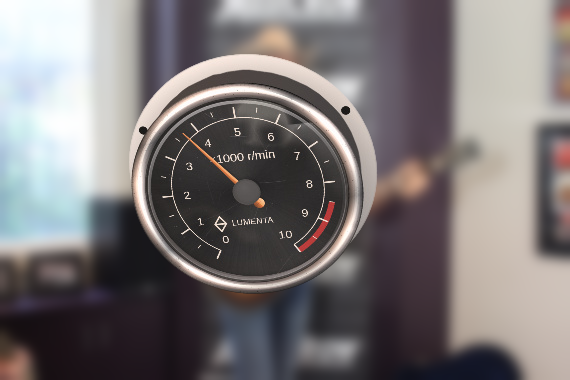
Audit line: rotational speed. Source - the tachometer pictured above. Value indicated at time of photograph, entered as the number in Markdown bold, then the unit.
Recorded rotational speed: **3750** rpm
